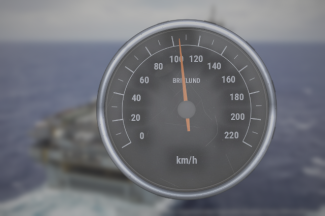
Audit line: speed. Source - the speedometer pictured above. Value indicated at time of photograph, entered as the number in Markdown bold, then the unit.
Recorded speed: **105** km/h
